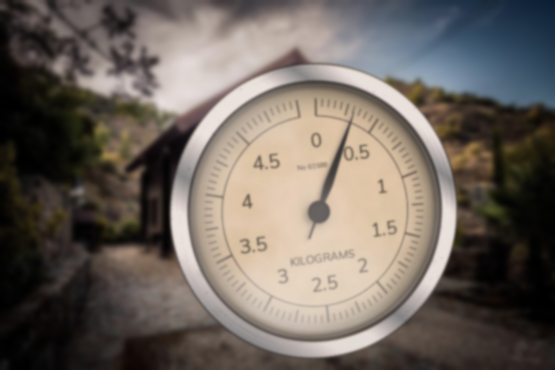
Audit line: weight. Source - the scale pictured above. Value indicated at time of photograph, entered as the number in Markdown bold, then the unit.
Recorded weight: **0.3** kg
